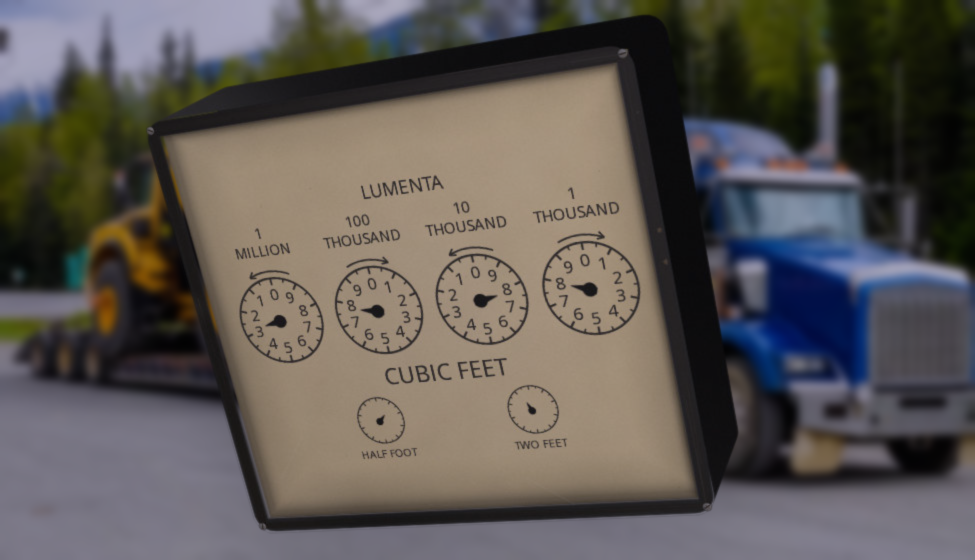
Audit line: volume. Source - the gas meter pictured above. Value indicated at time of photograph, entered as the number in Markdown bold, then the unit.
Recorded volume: **277800** ft³
